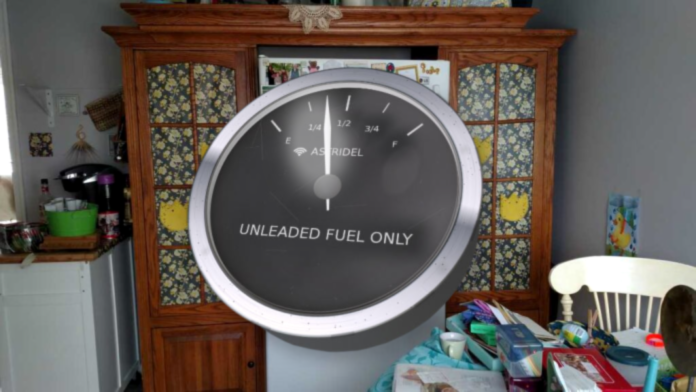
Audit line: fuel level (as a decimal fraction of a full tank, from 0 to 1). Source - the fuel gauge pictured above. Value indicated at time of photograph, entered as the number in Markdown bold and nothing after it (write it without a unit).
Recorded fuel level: **0.375**
